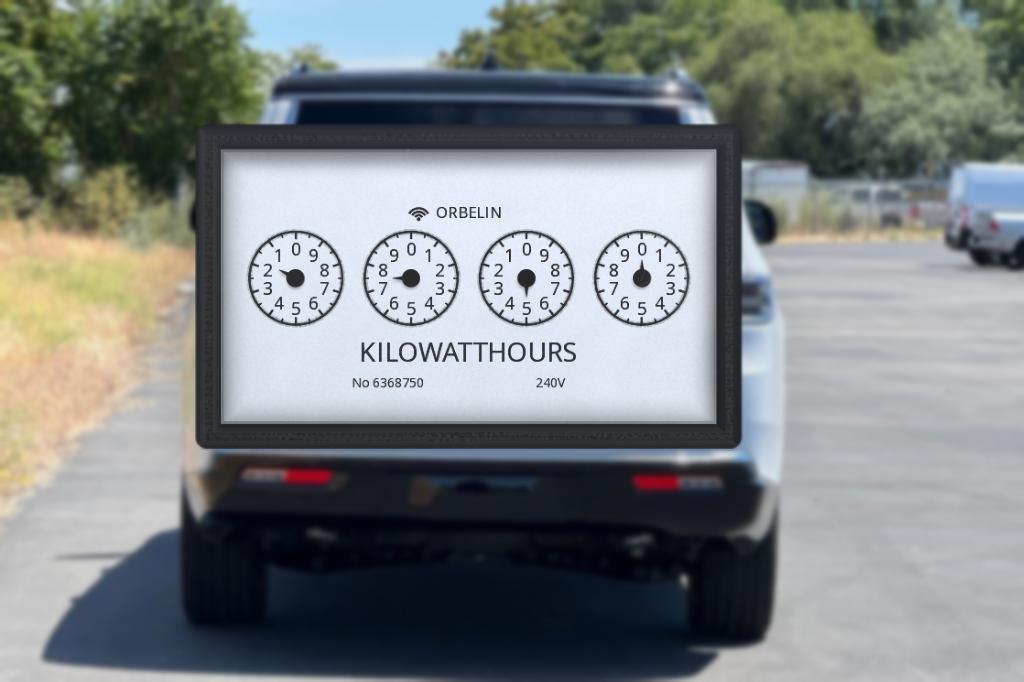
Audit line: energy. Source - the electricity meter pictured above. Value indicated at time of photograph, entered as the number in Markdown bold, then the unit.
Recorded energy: **1750** kWh
